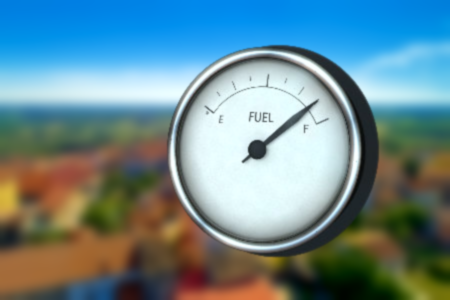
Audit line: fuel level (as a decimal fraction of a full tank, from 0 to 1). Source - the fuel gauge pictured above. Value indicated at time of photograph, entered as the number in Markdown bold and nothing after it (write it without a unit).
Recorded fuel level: **0.875**
